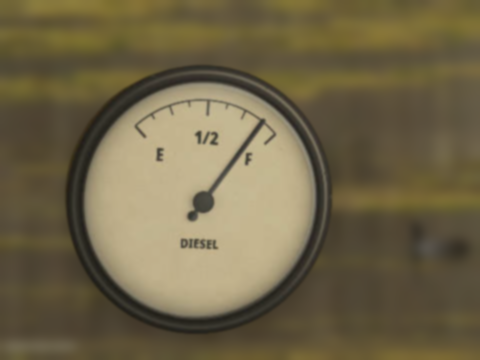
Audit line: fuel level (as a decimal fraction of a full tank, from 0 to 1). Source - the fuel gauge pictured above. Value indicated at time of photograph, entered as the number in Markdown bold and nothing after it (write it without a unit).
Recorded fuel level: **0.875**
